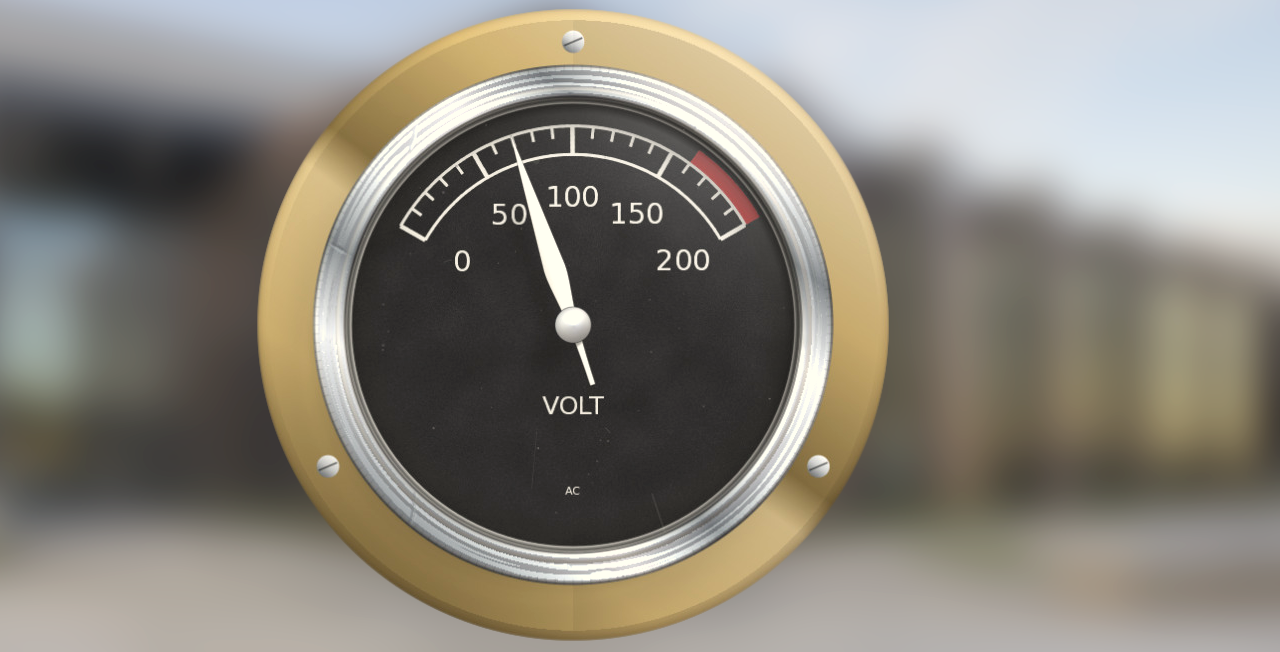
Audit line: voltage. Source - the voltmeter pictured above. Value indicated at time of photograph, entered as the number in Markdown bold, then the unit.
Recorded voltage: **70** V
